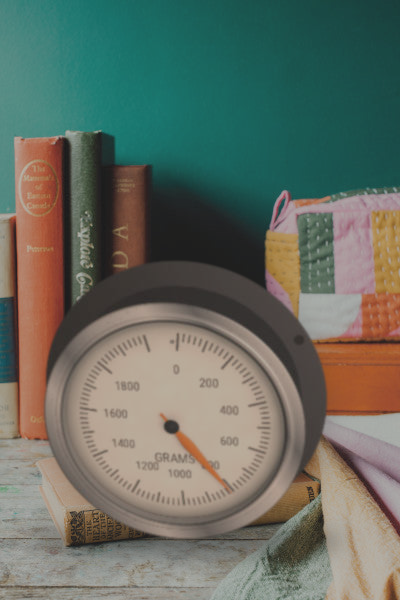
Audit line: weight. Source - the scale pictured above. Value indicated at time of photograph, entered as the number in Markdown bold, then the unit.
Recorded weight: **800** g
